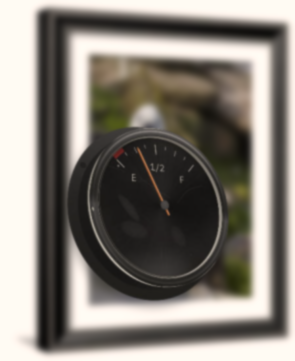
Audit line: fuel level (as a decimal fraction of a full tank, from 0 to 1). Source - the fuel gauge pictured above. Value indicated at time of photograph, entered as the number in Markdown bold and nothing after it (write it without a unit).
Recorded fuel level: **0.25**
